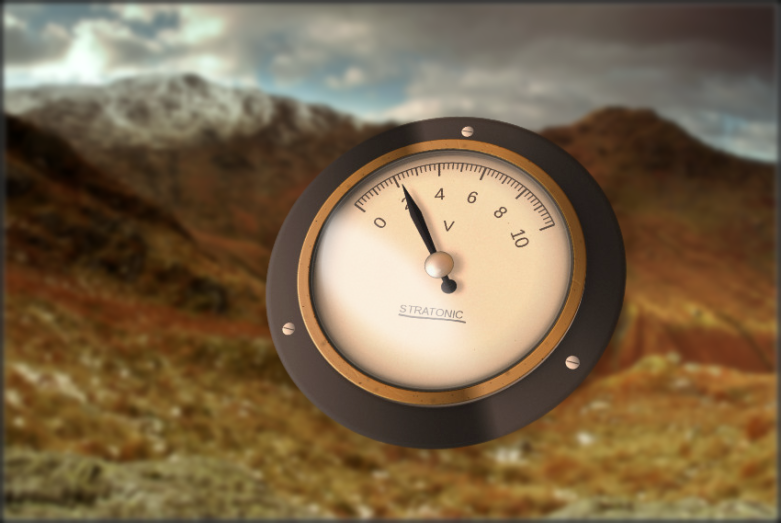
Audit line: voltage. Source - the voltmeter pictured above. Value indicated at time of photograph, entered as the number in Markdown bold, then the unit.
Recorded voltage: **2.2** V
